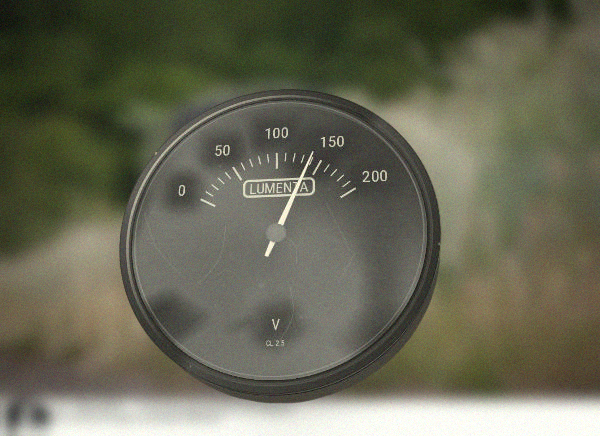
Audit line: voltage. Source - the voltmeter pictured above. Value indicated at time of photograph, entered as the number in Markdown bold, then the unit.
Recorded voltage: **140** V
